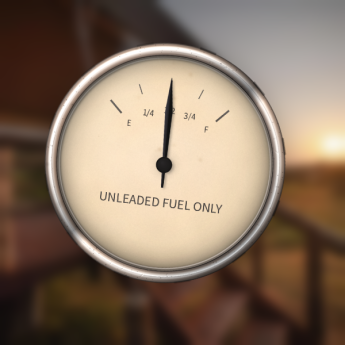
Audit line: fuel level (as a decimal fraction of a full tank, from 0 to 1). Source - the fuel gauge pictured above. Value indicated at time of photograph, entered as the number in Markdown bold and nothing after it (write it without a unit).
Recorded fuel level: **0.5**
